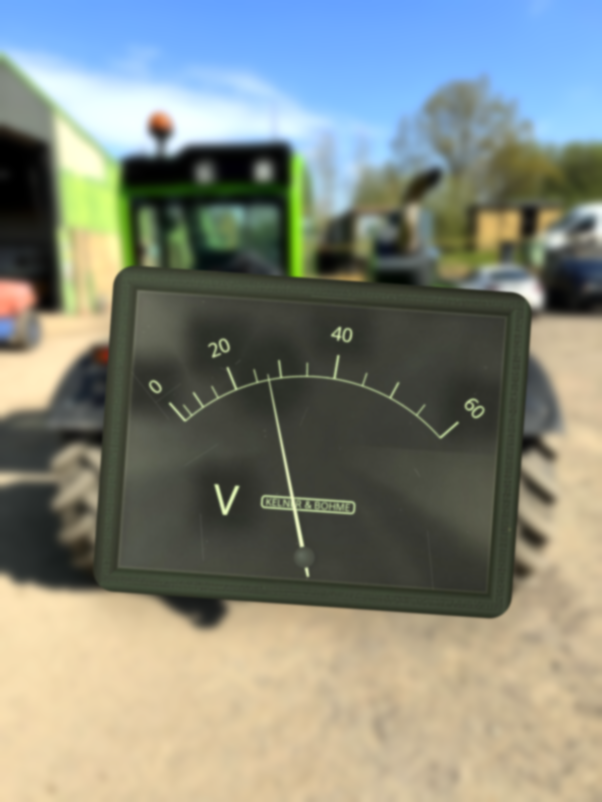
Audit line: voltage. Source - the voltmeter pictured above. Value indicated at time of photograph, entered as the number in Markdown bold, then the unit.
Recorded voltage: **27.5** V
